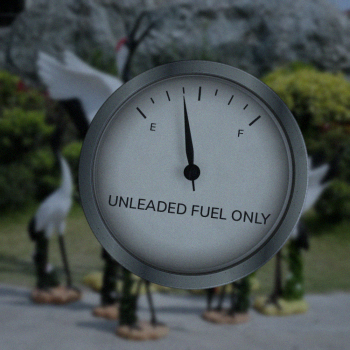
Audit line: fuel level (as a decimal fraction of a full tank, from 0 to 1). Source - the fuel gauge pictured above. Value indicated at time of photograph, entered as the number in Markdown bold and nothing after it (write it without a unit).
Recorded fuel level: **0.375**
